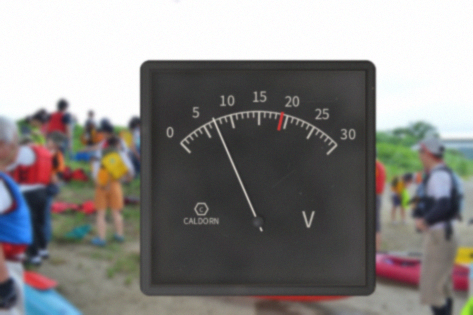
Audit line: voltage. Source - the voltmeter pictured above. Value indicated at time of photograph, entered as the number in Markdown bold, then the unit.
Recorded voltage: **7** V
